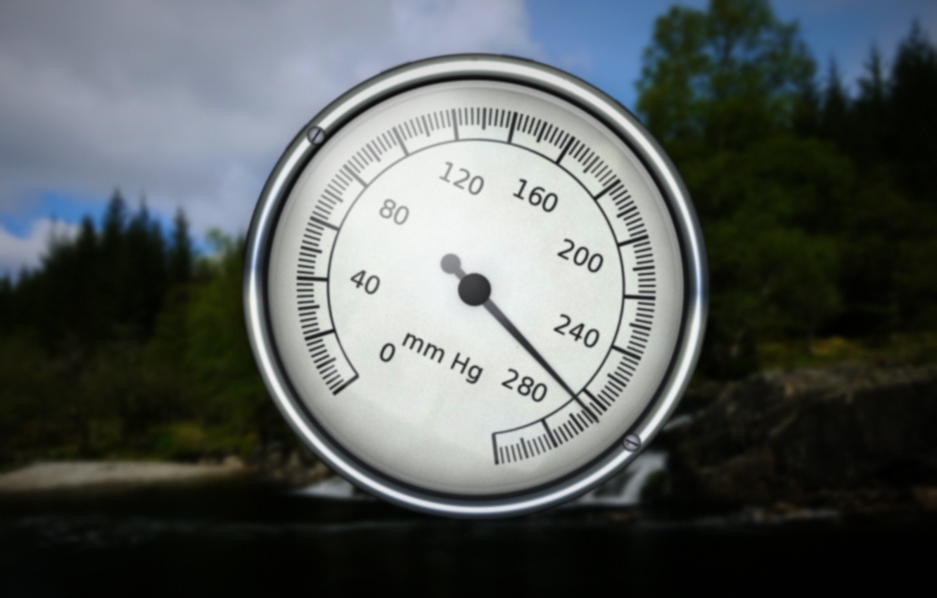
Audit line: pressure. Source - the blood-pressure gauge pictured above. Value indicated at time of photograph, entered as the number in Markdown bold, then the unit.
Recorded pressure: **264** mmHg
